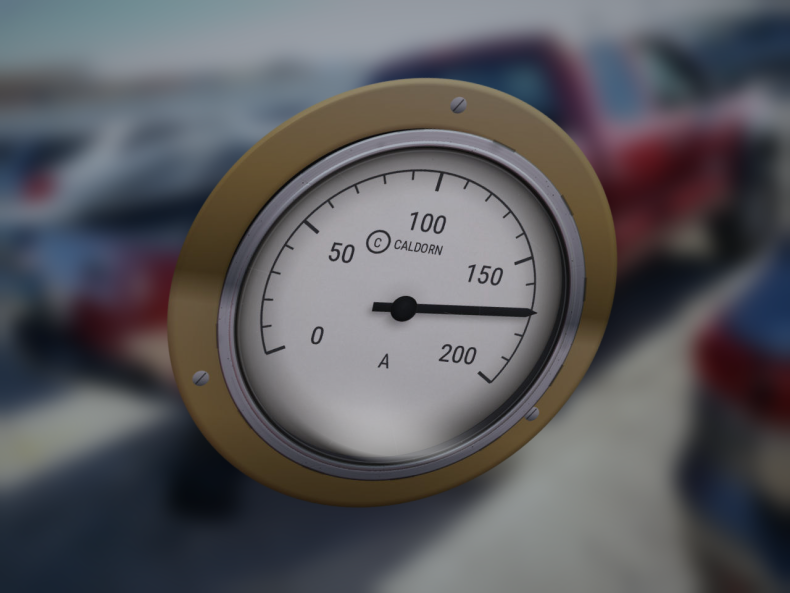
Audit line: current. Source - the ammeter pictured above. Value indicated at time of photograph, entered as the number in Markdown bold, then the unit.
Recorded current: **170** A
